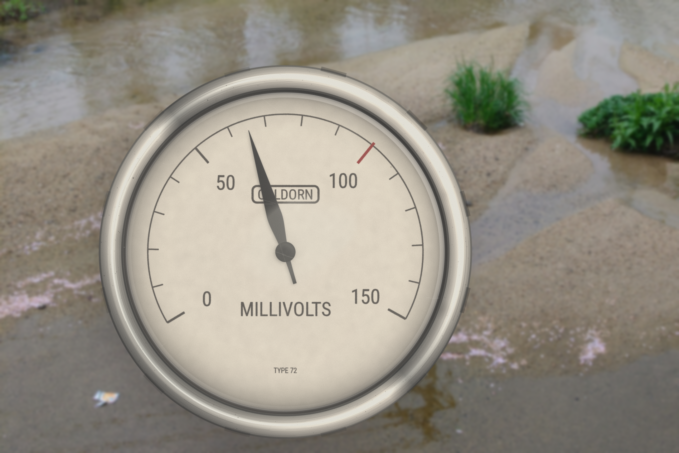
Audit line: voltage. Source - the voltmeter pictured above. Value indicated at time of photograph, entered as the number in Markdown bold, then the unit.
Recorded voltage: **65** mV
